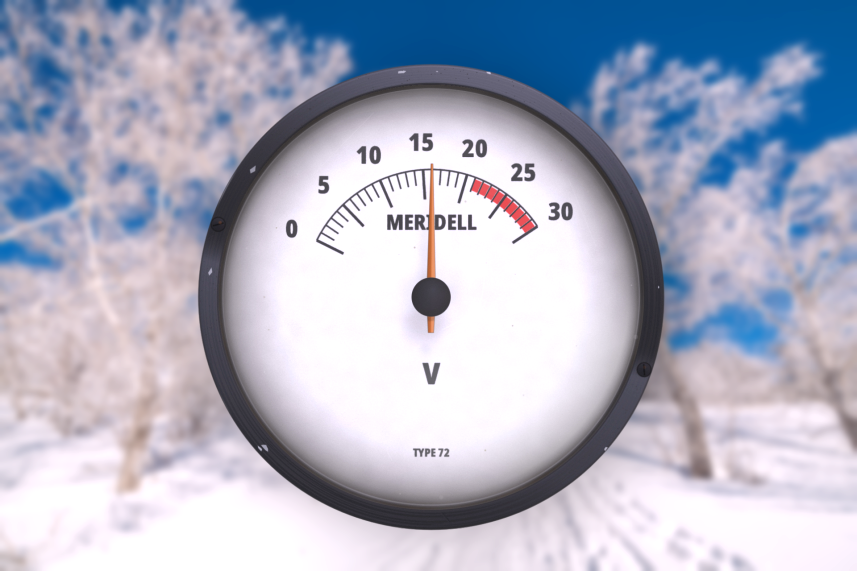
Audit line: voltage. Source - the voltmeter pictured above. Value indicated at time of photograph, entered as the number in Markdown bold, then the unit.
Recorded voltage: **16** V
